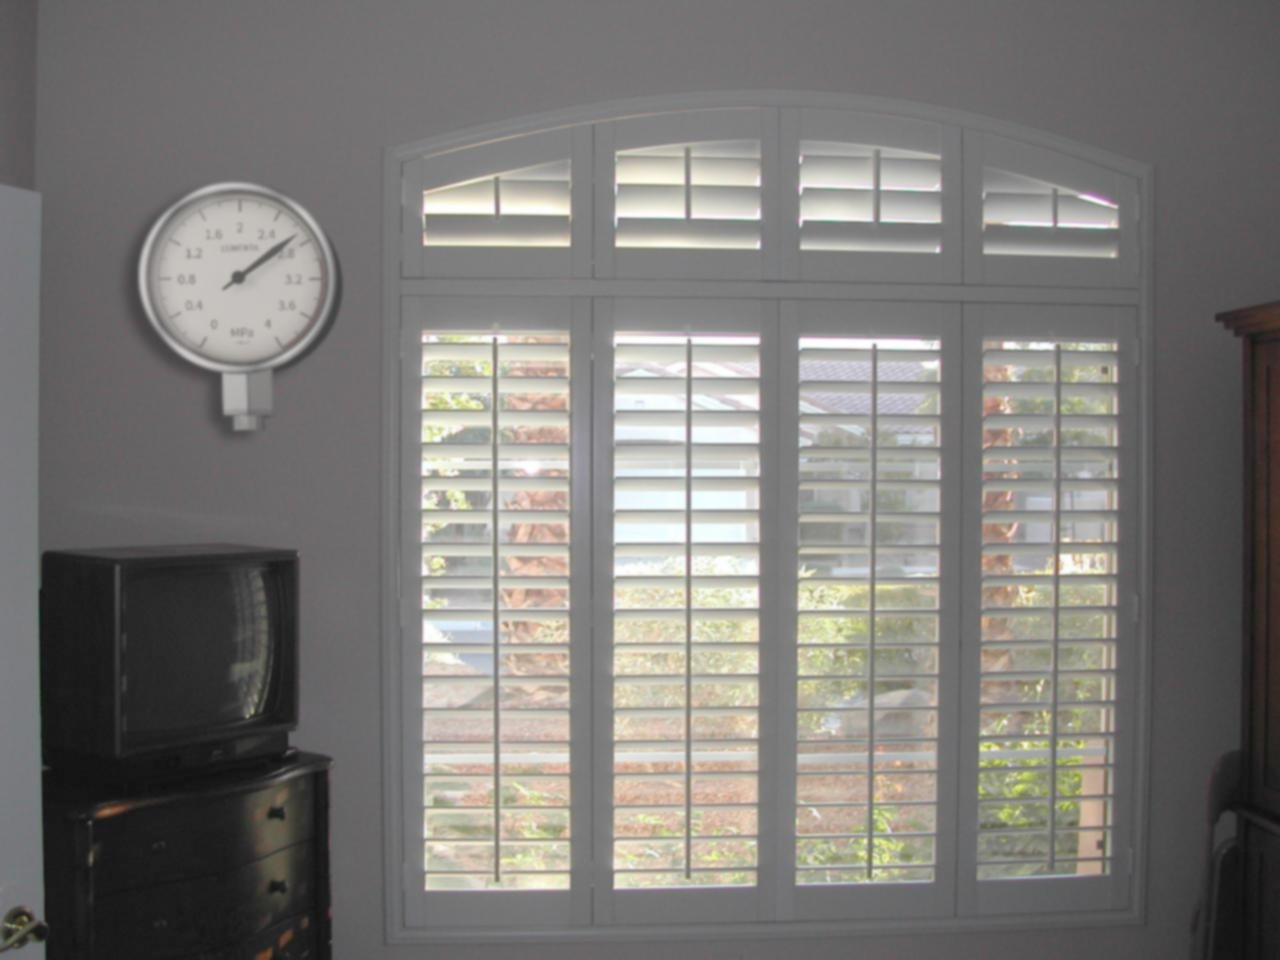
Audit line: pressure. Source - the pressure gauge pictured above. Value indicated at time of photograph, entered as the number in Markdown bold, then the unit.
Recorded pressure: **2.7** MPa
